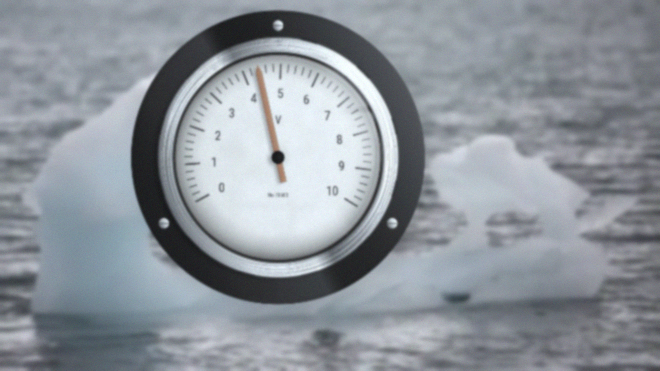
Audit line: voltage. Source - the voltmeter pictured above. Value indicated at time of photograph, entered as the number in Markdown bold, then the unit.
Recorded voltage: **4.4** V
